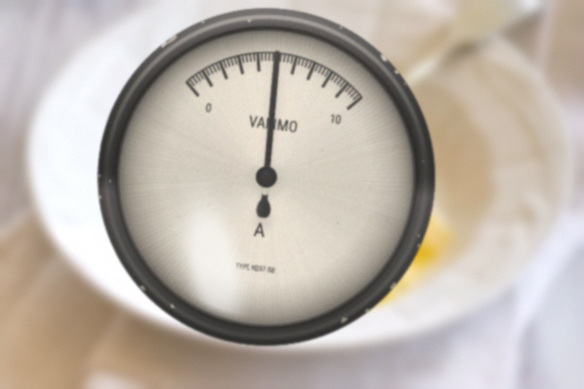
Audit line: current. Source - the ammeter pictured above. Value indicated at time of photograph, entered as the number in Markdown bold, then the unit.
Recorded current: **5** A
